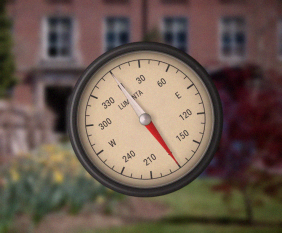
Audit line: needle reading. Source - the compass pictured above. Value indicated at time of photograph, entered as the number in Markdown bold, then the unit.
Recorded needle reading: **180** °
